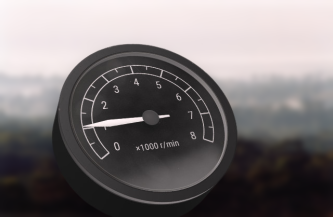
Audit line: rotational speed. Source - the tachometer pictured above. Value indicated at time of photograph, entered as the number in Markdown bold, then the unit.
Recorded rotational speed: **1000** rpm
